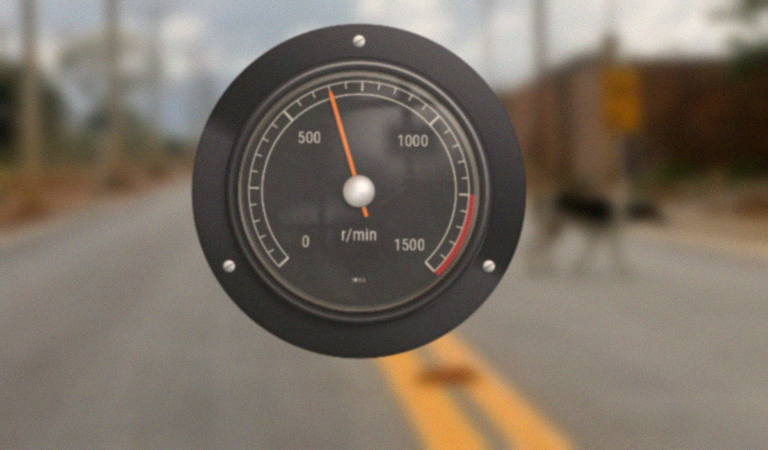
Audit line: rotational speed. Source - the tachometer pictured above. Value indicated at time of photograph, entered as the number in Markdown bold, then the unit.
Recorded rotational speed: **650** rpm
